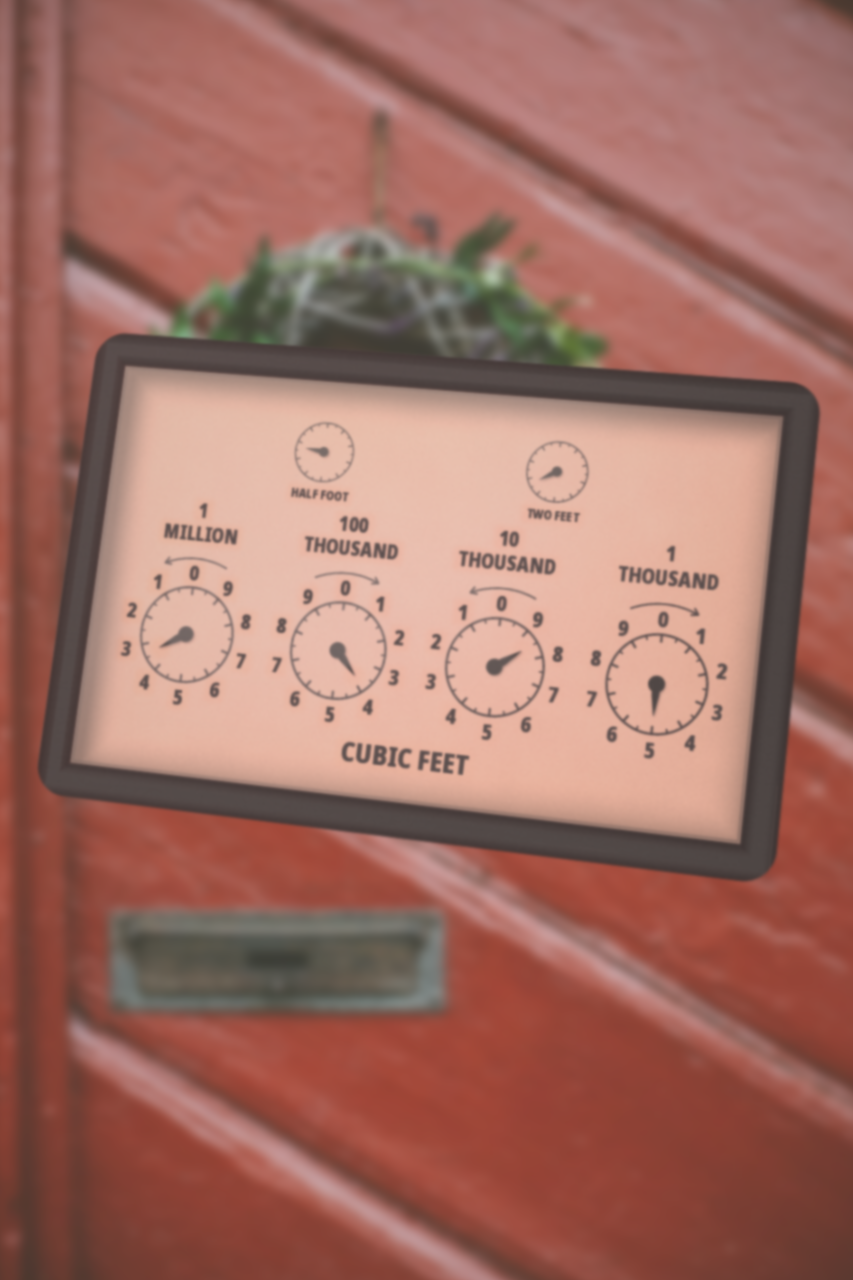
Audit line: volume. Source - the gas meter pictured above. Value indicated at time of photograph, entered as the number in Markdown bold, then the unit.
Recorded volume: **338500** ft³
